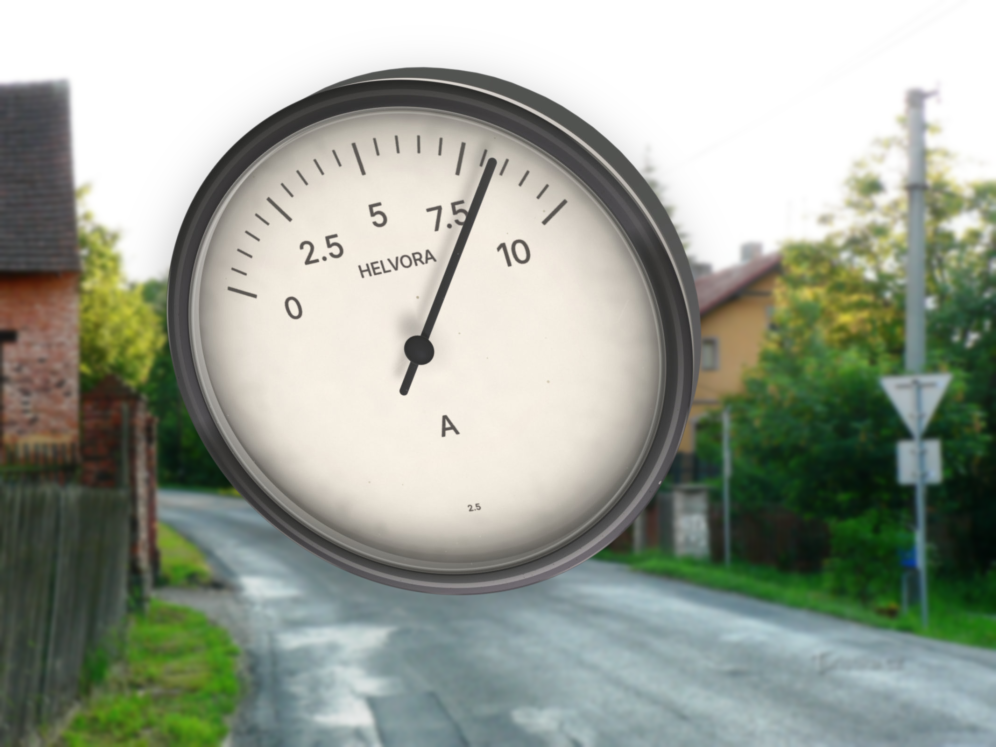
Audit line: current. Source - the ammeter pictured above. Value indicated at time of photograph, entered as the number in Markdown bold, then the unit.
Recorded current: **8.25** A
